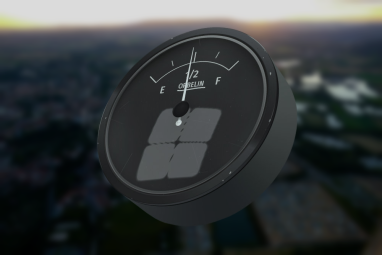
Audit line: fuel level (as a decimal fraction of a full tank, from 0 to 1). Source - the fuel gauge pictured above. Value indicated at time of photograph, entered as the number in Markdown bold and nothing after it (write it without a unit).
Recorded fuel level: **0.5**
